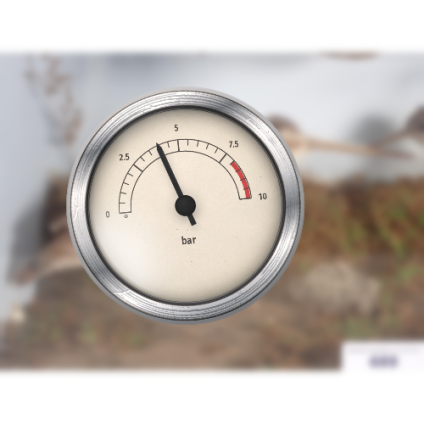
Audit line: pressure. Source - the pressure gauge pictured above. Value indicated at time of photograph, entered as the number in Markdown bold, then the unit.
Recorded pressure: **4** bar
